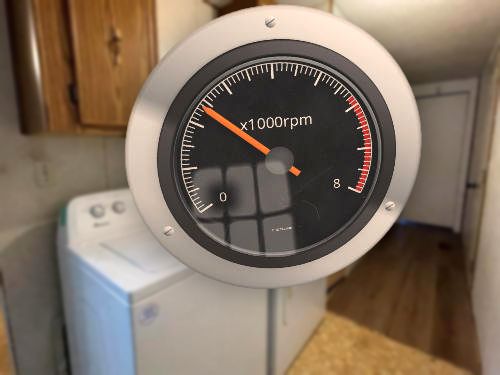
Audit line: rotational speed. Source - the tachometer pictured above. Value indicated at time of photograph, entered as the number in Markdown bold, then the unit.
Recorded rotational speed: **2400** rpm
